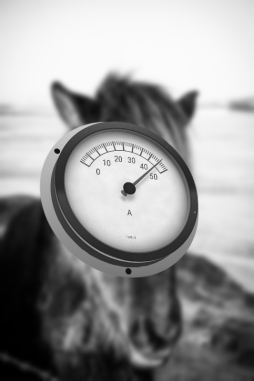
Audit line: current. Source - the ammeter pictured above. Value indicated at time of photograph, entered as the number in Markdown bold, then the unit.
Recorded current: **45** A
